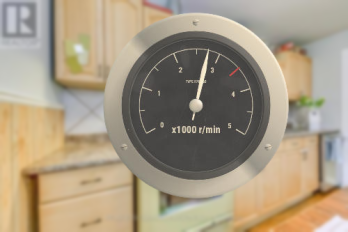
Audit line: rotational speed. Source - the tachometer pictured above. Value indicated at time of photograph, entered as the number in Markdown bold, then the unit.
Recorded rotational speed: **2750** rpm
